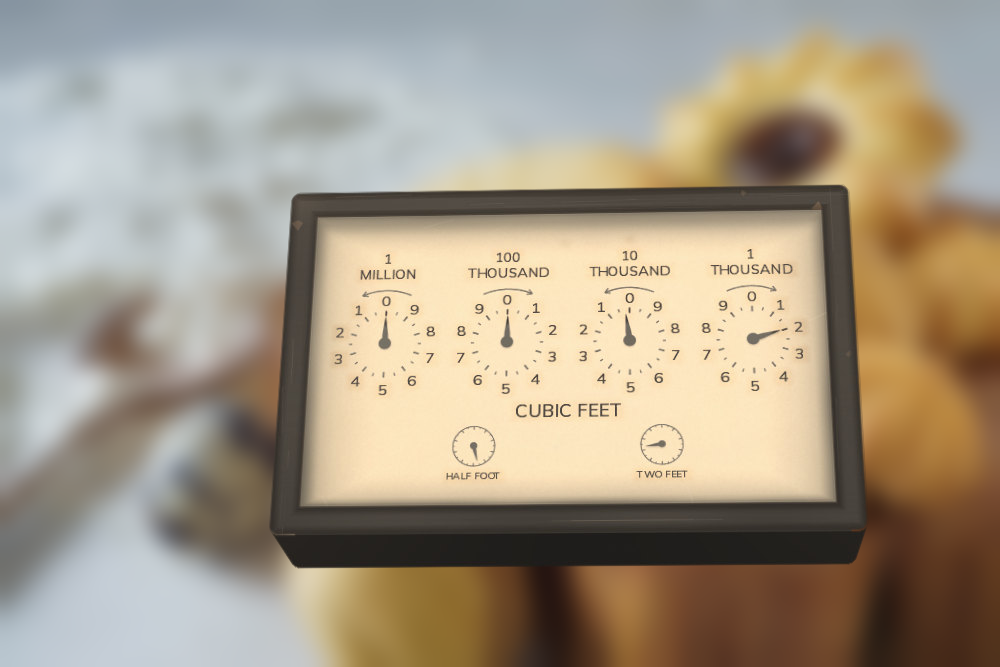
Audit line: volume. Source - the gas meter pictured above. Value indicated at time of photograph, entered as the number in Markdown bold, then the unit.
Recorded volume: **200** ft³
